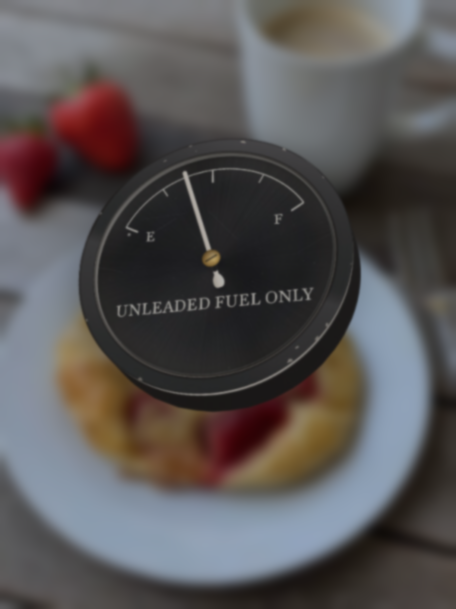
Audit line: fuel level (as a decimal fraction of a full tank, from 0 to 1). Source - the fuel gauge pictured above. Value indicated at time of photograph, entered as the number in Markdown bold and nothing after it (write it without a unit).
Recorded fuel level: **0.375**
